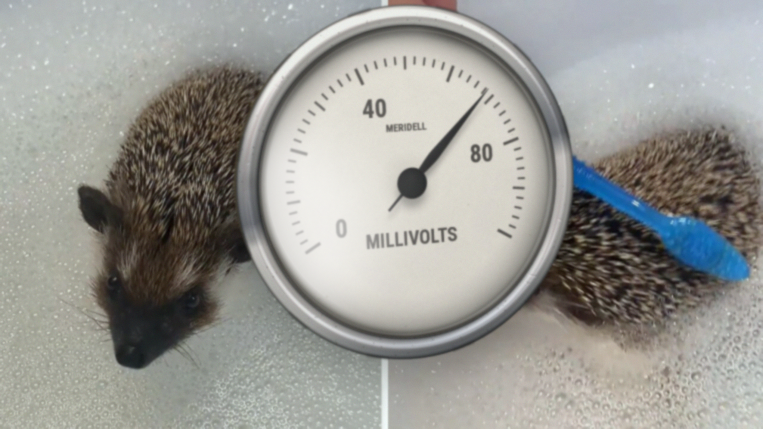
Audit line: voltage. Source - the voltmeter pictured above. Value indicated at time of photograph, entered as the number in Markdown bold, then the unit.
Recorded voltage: **68** mV
